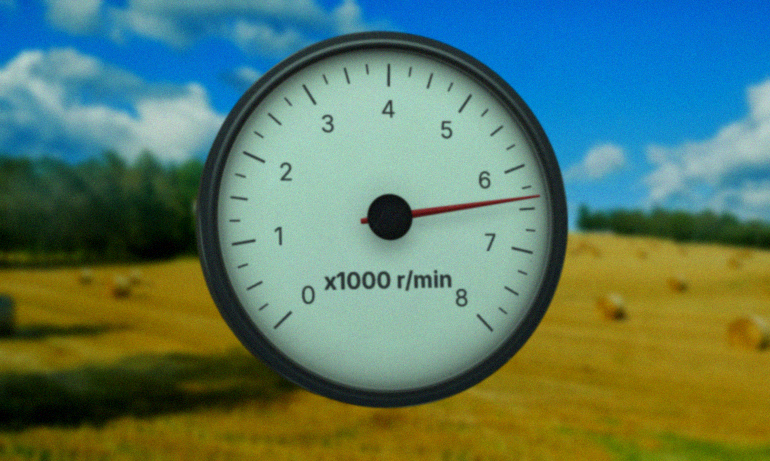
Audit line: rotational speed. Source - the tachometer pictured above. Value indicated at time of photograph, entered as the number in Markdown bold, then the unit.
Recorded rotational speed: **6375** rpm
